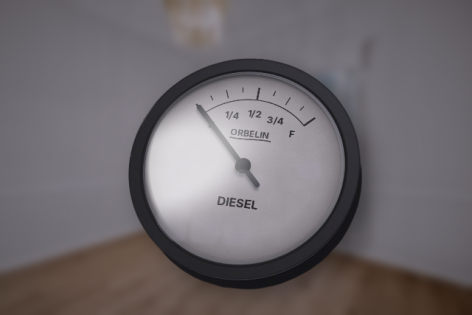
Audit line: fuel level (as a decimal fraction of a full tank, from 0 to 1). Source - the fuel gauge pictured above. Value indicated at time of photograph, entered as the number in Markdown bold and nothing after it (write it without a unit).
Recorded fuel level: **0**
